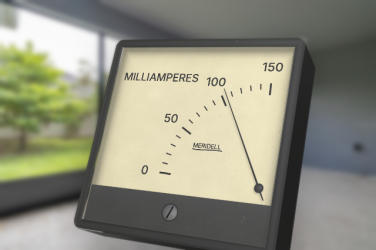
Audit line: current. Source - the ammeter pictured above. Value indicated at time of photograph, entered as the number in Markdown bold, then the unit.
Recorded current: **105** mA
